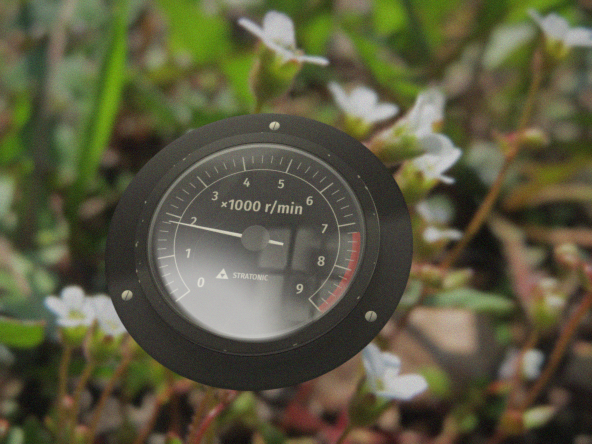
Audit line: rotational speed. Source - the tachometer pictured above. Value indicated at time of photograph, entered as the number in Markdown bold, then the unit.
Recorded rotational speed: **1800** rpm
